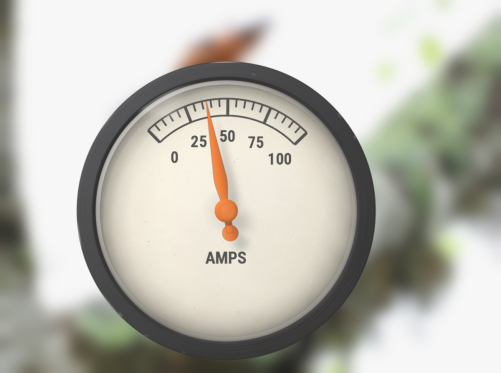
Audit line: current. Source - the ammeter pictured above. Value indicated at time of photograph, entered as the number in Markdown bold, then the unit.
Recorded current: **37.5** A
